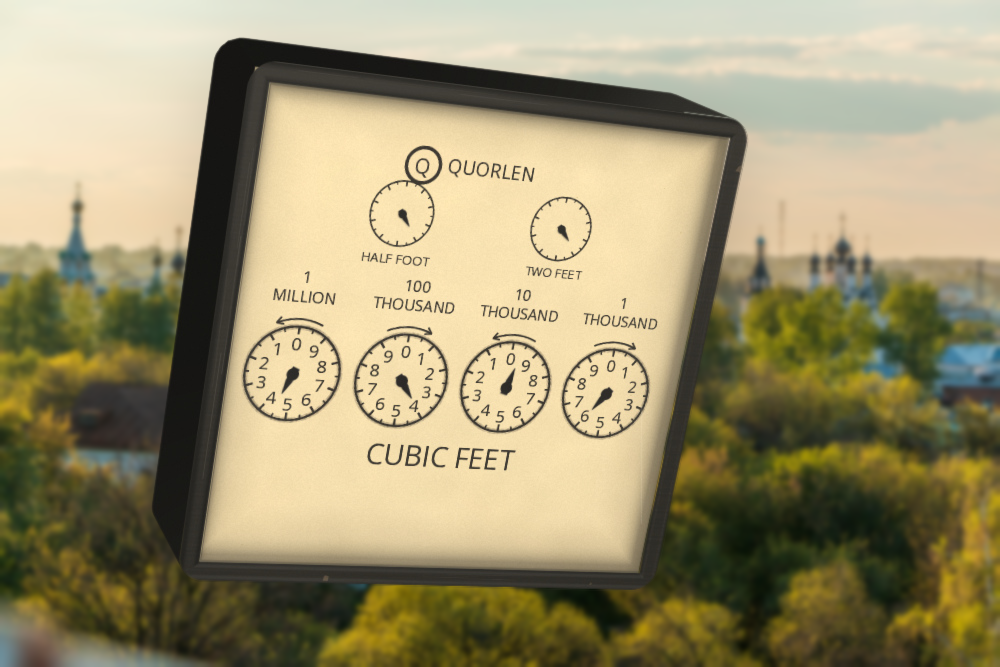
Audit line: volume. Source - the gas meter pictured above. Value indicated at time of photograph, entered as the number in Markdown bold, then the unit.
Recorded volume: **439600** ft³
